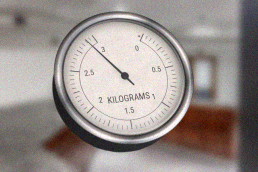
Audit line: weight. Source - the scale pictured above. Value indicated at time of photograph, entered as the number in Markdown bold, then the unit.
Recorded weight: **2.9** kg
